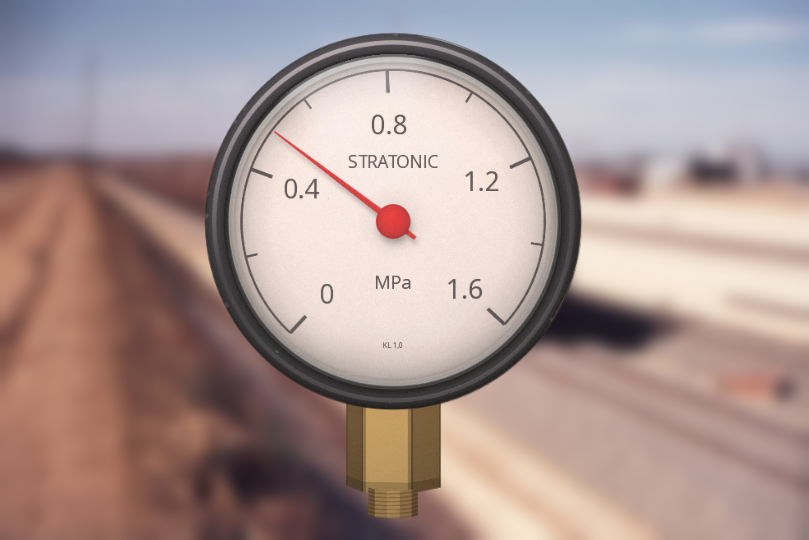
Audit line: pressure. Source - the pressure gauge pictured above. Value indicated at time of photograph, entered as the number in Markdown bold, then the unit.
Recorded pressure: **0.5** MPa
